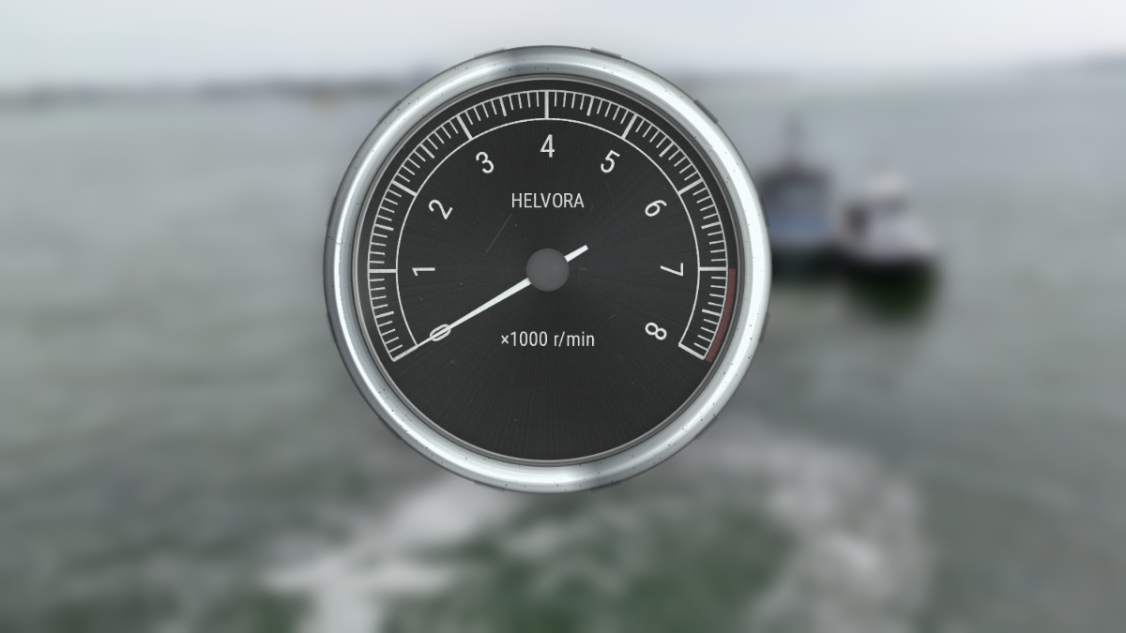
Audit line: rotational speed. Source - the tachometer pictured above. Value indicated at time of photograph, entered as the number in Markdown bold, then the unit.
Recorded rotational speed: **0** rpm
